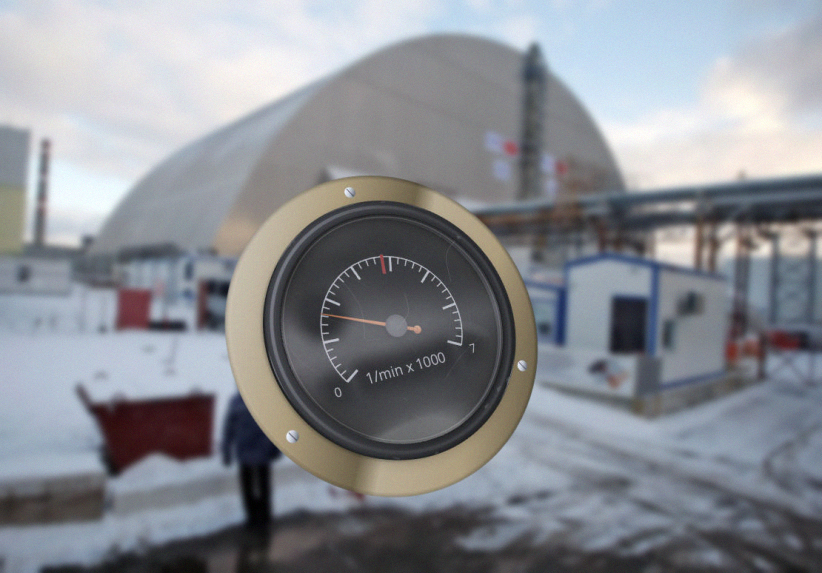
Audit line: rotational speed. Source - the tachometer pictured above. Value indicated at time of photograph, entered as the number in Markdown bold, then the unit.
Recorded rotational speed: **1600** rpm
